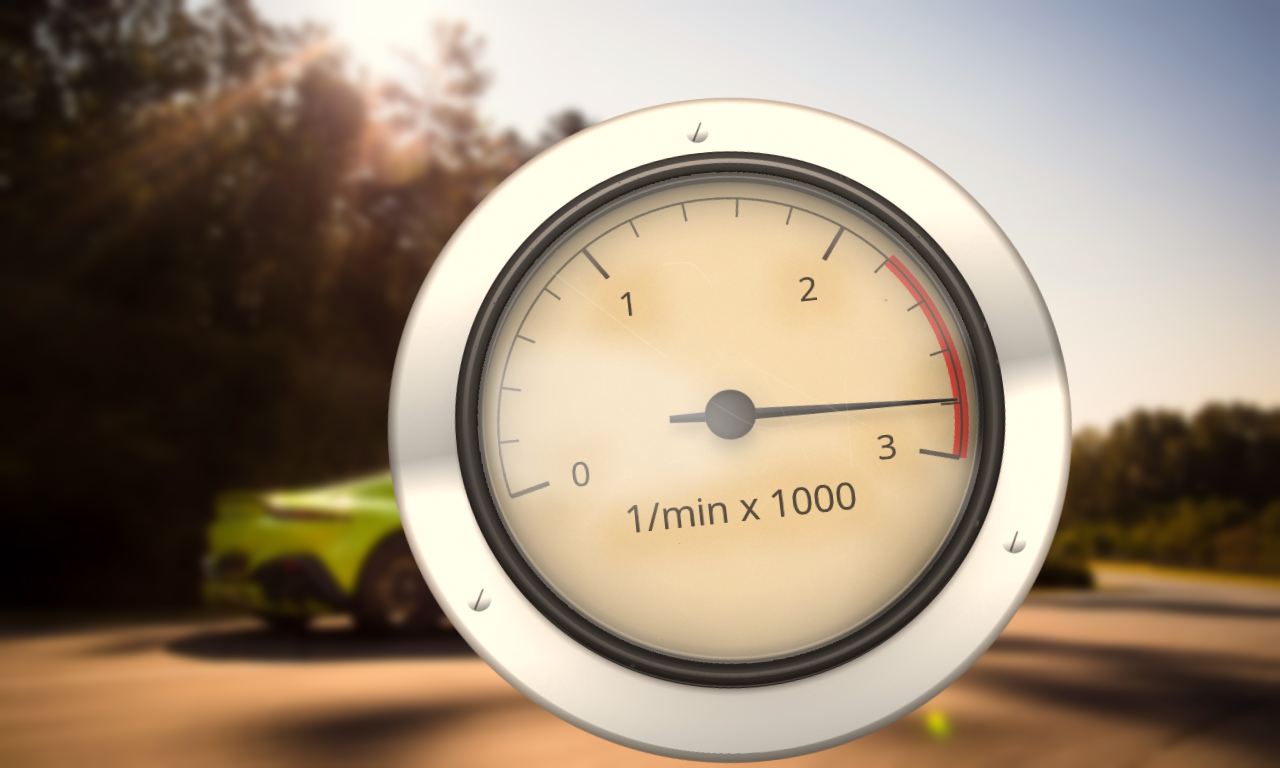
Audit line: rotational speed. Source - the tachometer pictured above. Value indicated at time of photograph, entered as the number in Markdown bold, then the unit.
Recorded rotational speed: **2800** rpm
